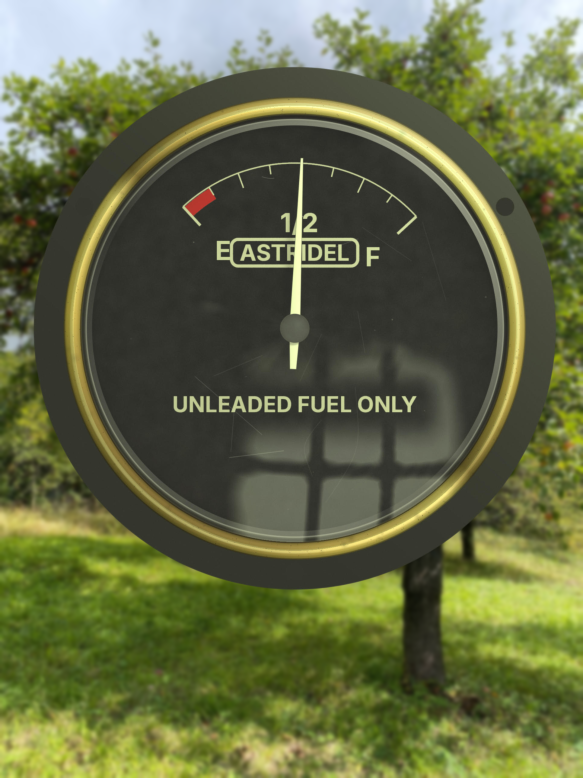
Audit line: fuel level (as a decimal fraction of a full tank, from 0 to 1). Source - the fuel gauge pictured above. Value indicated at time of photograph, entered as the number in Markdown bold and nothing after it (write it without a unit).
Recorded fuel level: **0.5**
